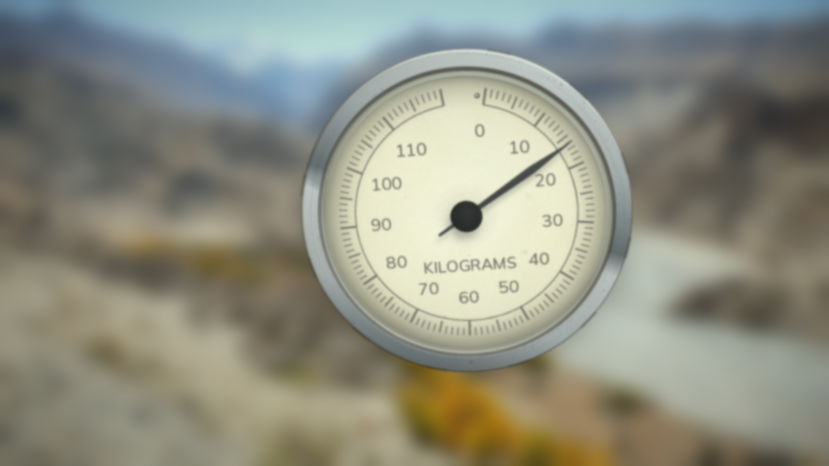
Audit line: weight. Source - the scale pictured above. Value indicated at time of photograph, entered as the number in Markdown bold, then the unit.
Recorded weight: **16** kg
